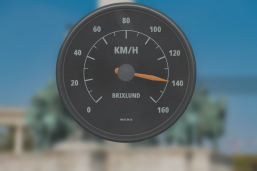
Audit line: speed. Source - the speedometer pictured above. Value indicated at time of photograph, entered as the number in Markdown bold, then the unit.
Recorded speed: **140** km/h
